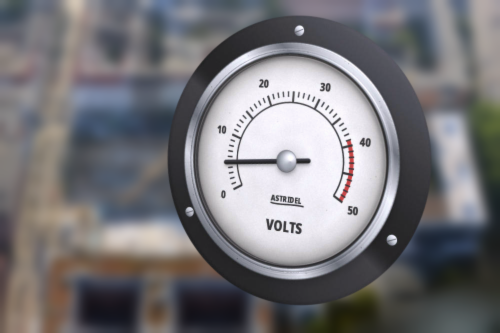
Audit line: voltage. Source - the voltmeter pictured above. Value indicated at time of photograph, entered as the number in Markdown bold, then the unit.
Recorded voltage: **5** V
